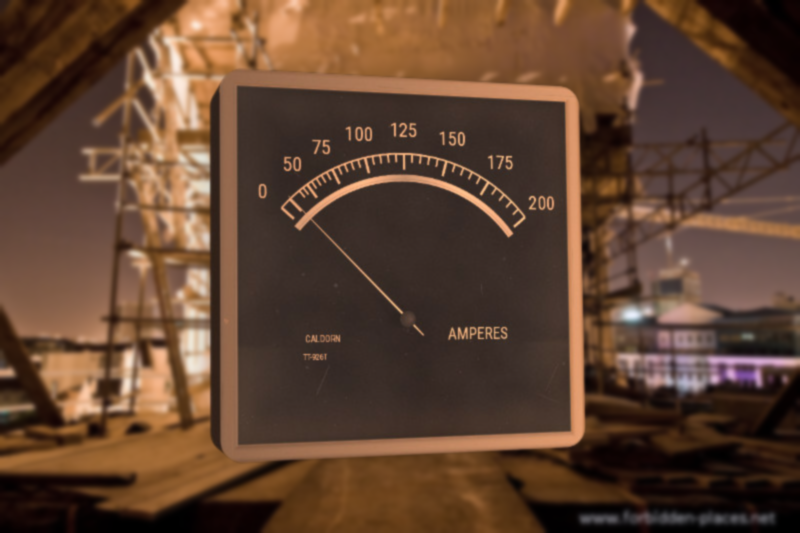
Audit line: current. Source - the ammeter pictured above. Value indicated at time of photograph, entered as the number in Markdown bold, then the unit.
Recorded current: **25** A
